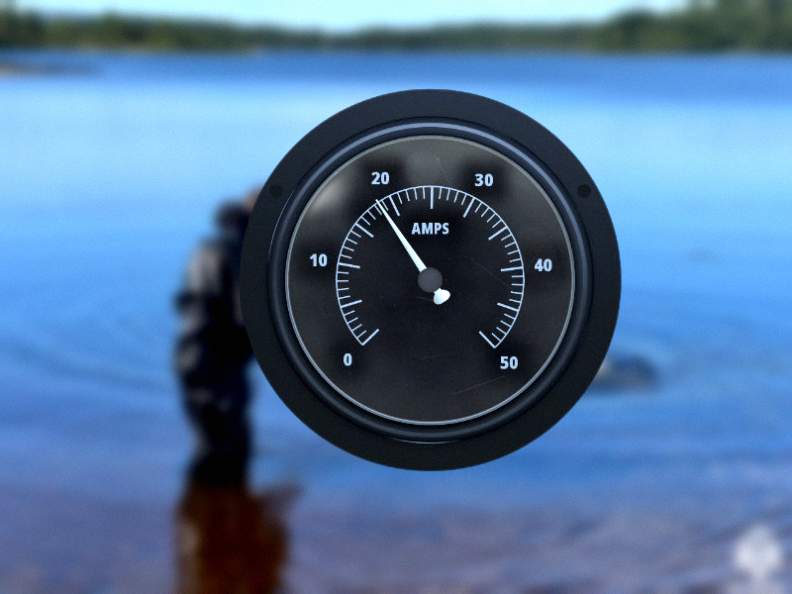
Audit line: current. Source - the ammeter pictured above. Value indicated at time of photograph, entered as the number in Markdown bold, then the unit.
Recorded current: **18.5** A
